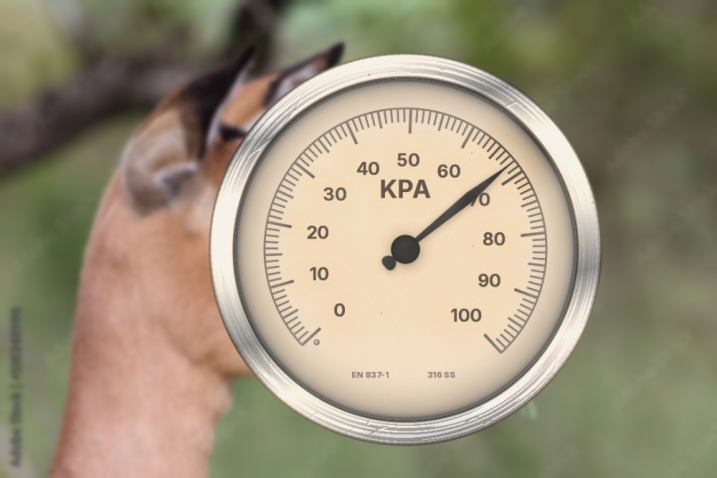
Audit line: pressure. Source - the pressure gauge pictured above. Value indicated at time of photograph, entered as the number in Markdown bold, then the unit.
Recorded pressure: **68** kPa
